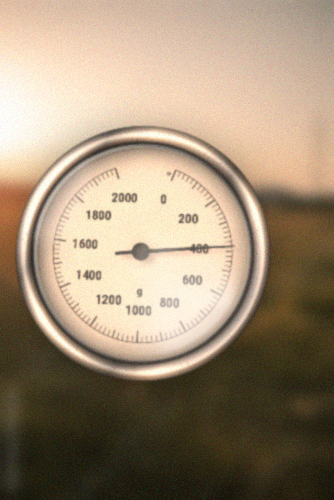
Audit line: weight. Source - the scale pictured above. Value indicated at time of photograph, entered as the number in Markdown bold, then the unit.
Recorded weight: **400** g
